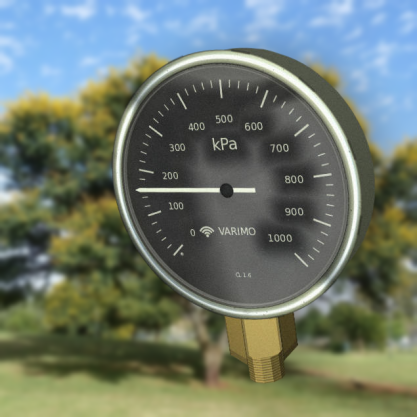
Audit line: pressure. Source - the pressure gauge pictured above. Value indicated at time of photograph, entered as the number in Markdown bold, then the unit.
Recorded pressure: **160** kPa
